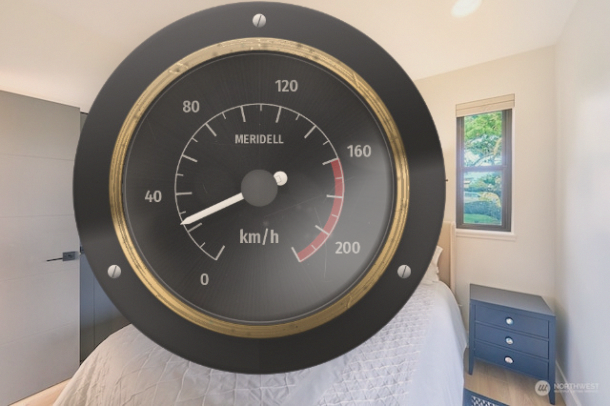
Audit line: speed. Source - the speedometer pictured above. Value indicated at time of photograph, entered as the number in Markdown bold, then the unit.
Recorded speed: **25** km/h
